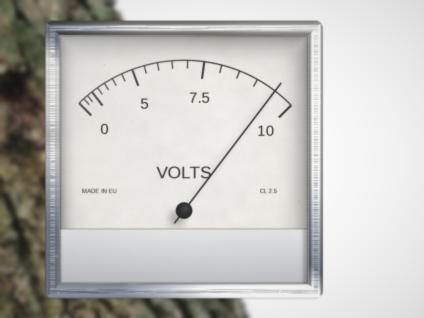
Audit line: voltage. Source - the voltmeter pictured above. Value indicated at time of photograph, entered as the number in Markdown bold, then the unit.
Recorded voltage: **9.5** V
